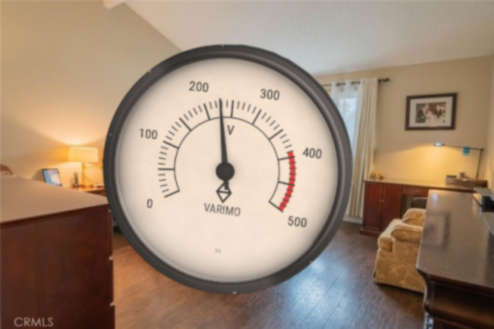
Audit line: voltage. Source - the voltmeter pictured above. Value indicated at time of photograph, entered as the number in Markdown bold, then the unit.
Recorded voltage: **230** V
